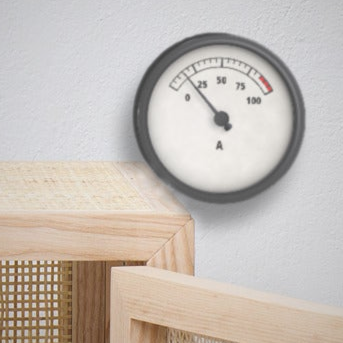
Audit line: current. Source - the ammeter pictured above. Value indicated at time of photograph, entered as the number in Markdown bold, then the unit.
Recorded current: **15** A
